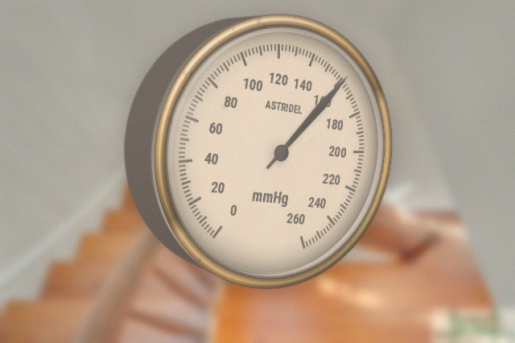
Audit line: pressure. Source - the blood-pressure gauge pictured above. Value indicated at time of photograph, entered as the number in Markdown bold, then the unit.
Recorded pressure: **160** mmHg
